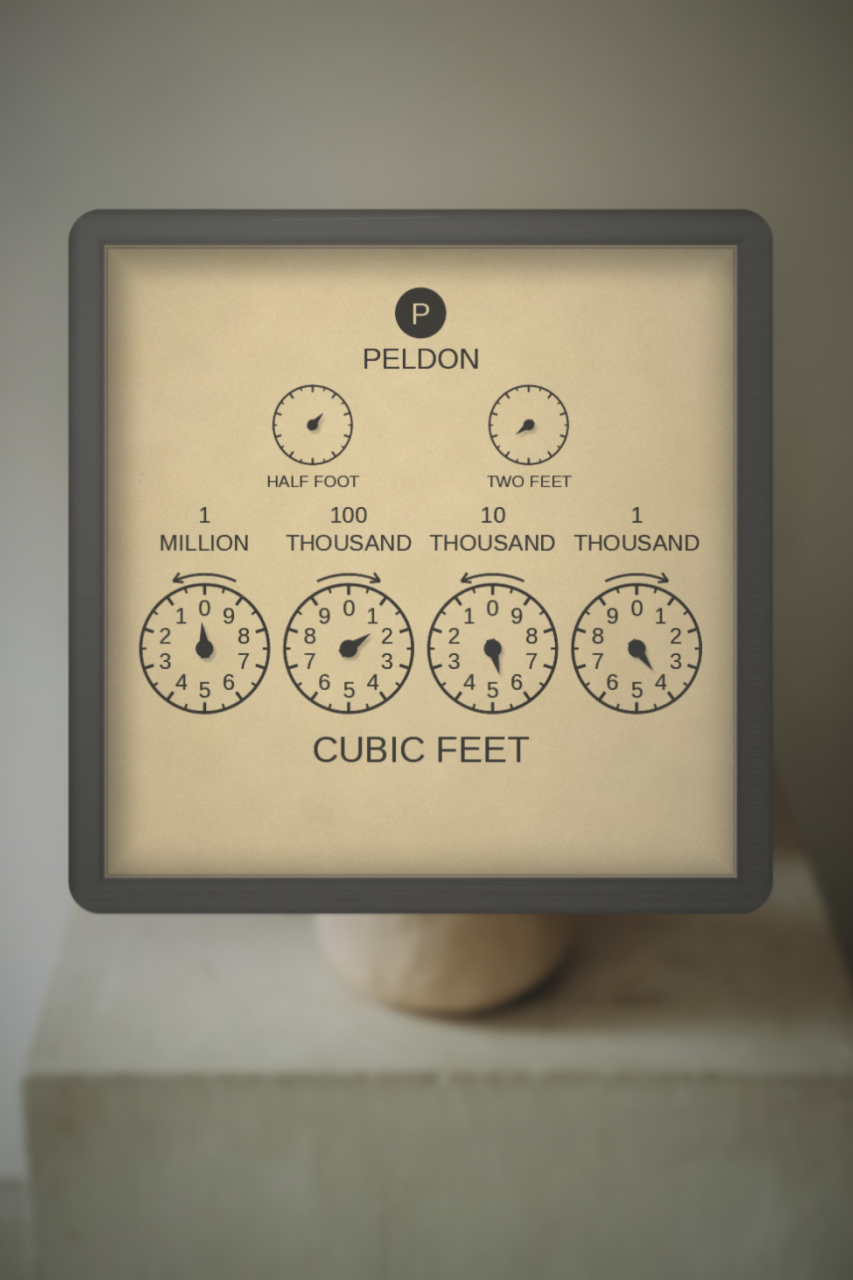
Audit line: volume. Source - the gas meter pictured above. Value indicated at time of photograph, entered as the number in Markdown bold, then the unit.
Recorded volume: **15400** ft³
